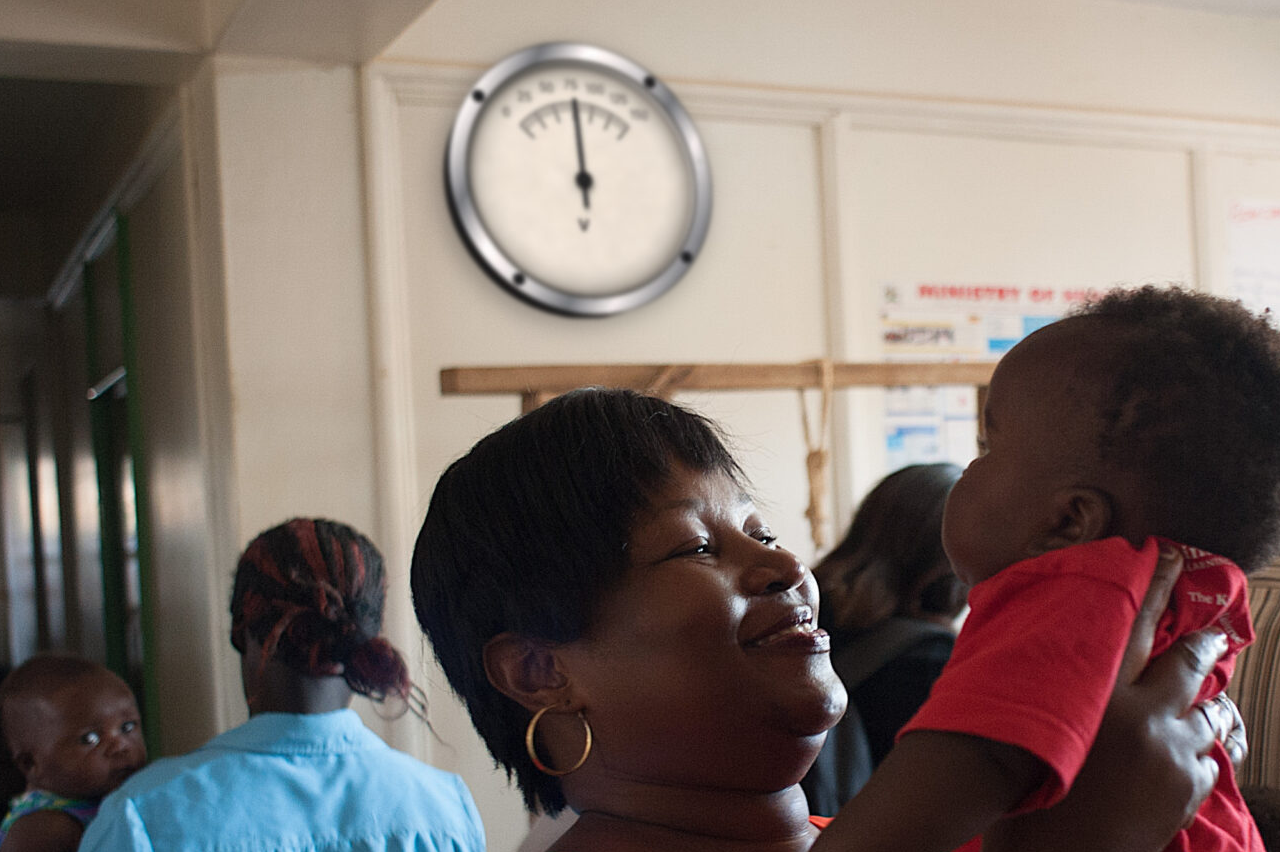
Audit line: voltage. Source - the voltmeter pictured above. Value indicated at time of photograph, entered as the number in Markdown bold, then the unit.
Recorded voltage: **75** V
